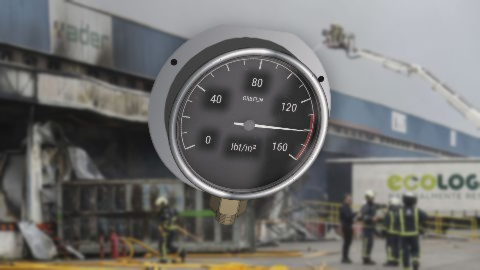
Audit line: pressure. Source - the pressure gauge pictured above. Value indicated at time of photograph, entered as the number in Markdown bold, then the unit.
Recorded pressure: **140** psi
